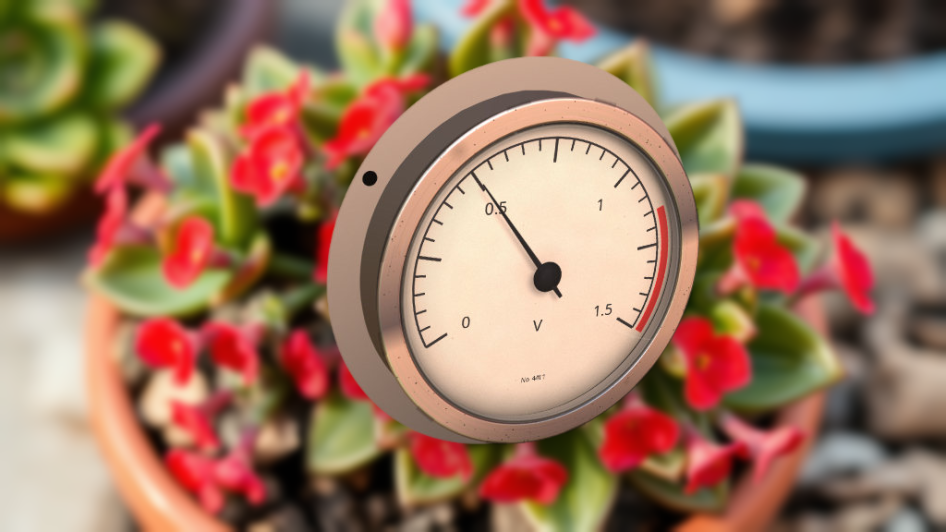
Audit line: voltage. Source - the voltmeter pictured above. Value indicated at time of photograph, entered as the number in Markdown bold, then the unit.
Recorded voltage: **0.5** V
